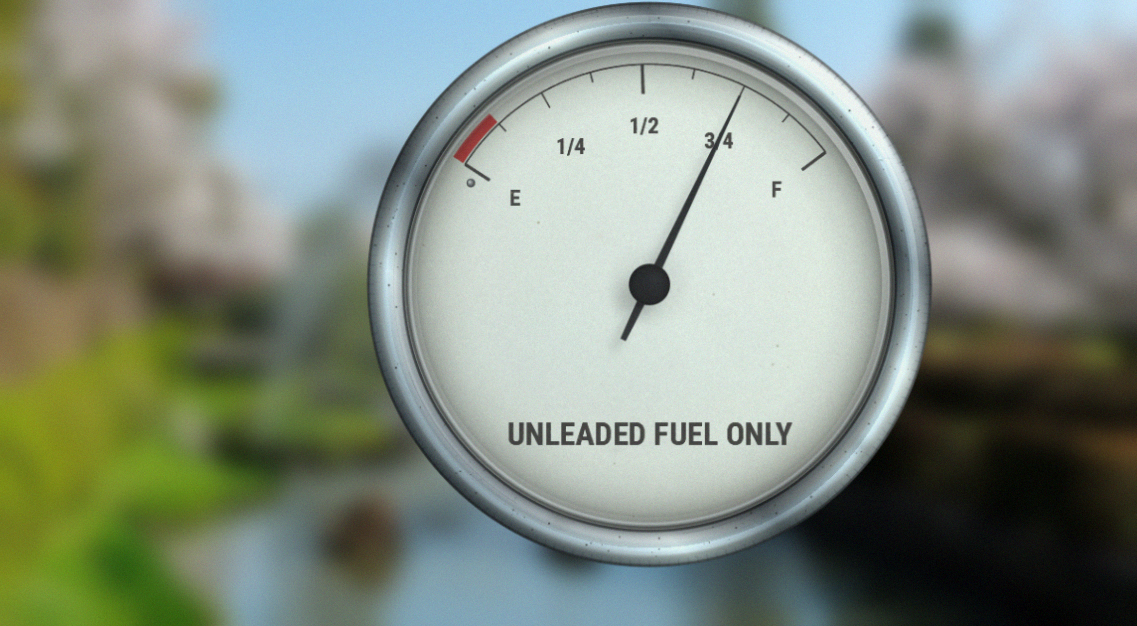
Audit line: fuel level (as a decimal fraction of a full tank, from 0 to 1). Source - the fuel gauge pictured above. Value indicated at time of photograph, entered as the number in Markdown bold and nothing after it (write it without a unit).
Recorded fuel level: **0.75**
